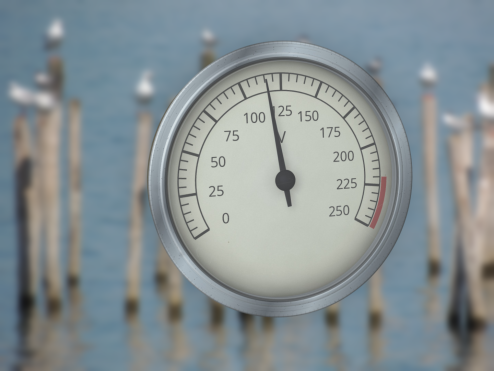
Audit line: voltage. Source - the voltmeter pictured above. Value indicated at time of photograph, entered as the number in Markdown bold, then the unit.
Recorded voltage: **115** V
